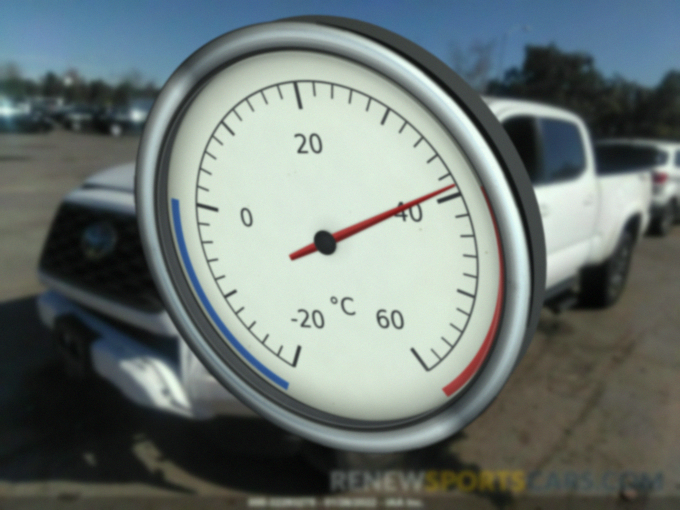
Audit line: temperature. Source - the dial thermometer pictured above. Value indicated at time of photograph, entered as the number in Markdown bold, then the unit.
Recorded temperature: **39** °C
